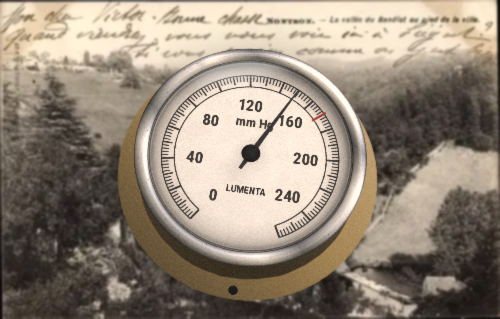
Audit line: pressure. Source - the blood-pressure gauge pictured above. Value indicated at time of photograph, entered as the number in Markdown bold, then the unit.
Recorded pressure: **150** mmHg
